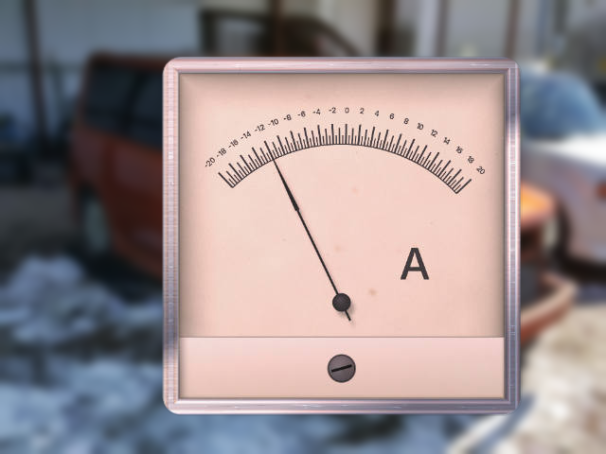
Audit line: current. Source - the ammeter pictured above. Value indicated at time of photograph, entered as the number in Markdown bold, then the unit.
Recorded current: **-12** A
